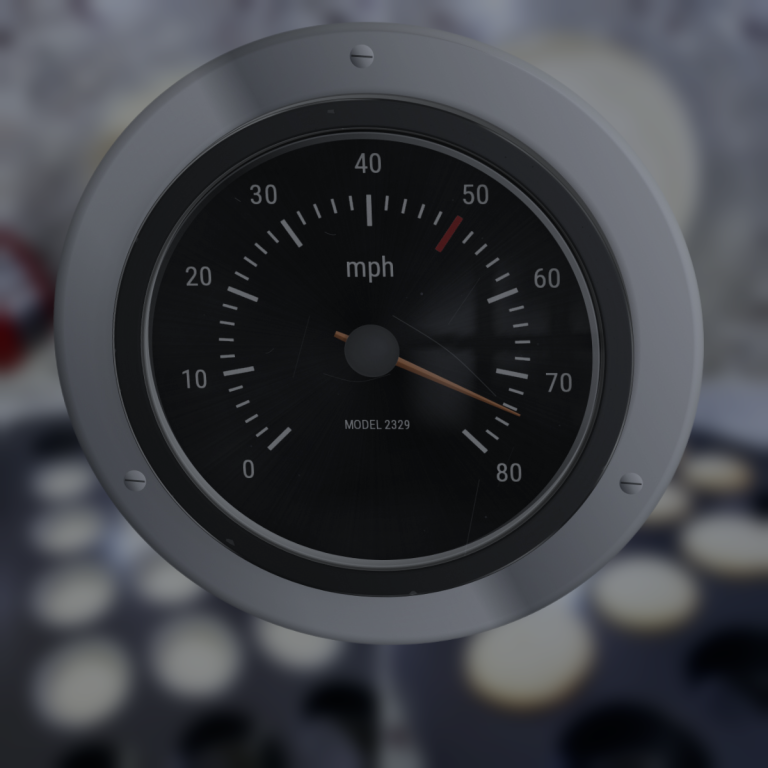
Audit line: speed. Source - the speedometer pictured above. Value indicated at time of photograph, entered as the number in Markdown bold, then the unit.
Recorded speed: **74** mph
